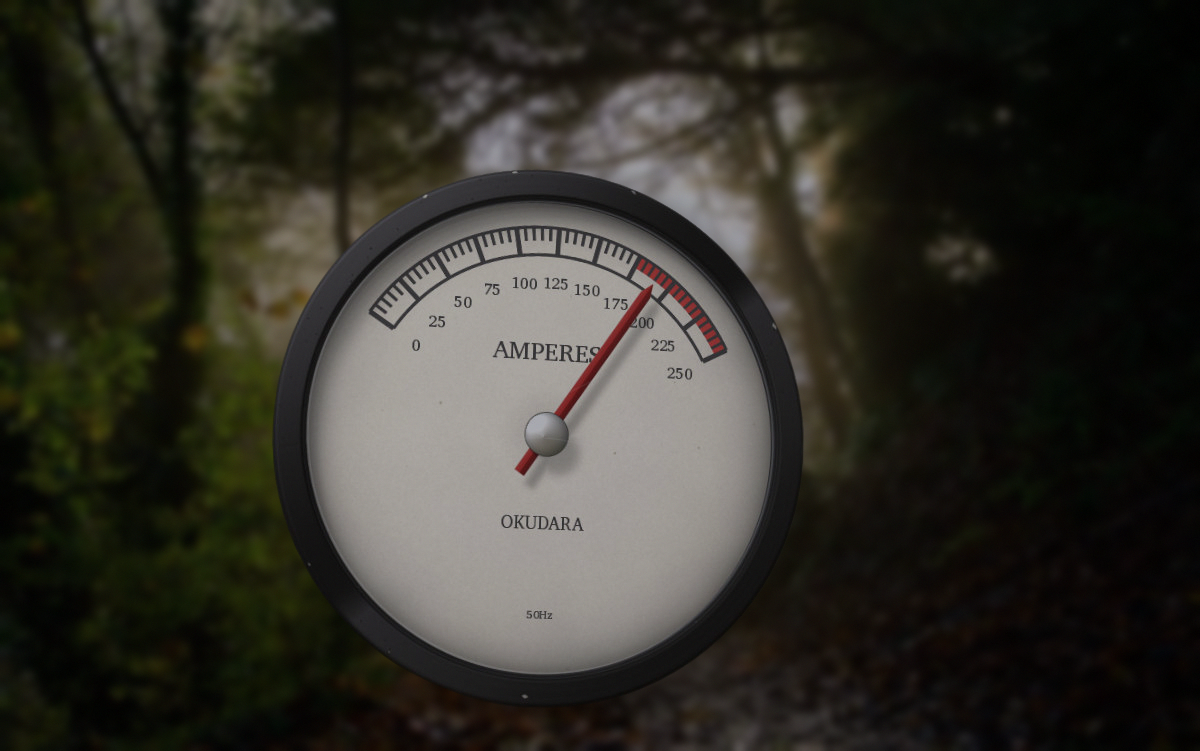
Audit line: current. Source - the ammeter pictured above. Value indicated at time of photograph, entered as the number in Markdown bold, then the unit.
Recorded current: **190** A
